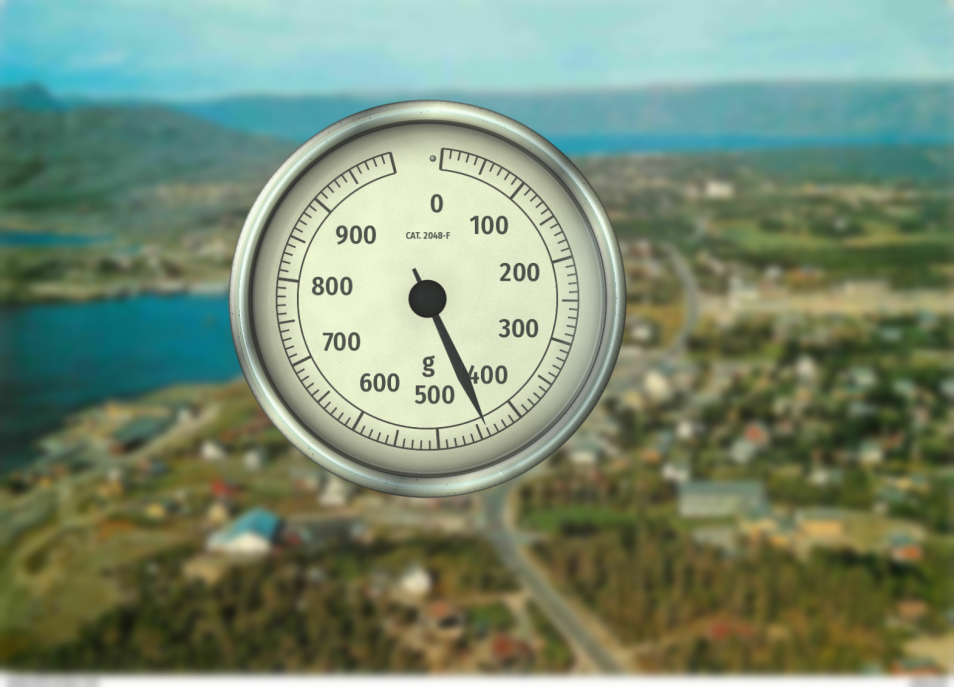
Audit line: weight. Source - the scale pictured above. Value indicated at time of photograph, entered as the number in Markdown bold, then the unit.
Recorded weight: **440** g
